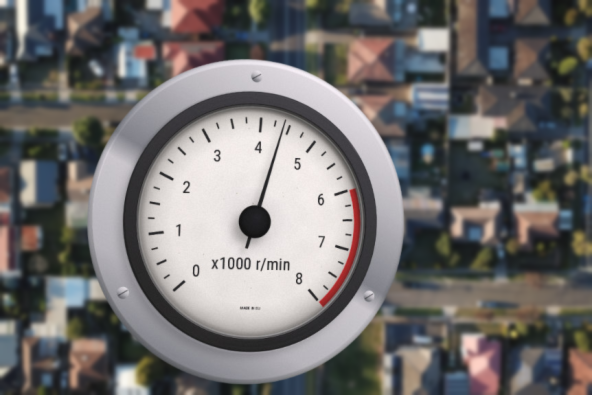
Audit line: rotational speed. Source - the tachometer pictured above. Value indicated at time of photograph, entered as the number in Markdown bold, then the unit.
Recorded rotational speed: **4375** rpm
